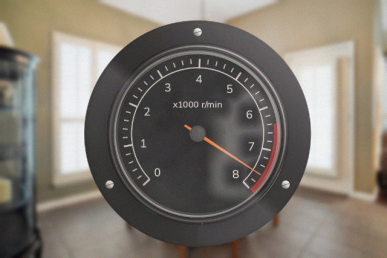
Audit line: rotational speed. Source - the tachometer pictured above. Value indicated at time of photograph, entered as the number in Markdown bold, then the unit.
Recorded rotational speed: **7600** rpm
